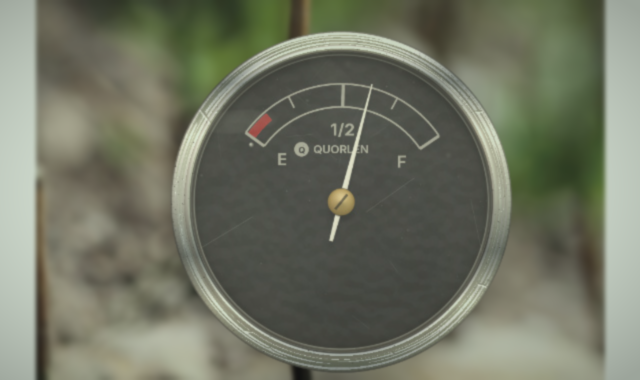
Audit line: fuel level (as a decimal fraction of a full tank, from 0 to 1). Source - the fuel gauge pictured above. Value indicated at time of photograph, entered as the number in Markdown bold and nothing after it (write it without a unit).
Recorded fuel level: **0.625**
